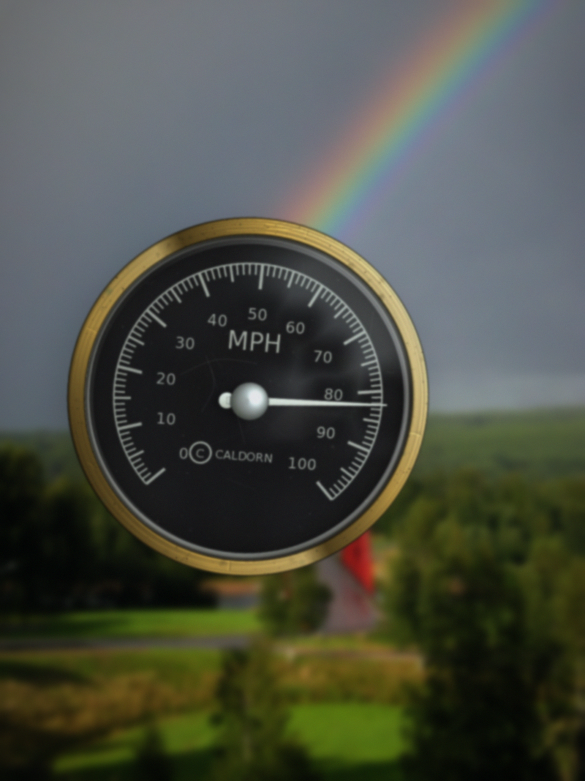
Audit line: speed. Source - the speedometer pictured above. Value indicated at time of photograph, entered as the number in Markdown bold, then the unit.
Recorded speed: **82** mph
